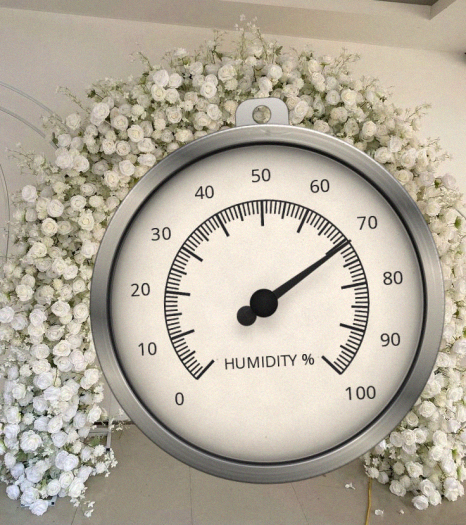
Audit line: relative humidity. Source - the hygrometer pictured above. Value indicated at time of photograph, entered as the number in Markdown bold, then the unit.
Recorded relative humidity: **71** %
